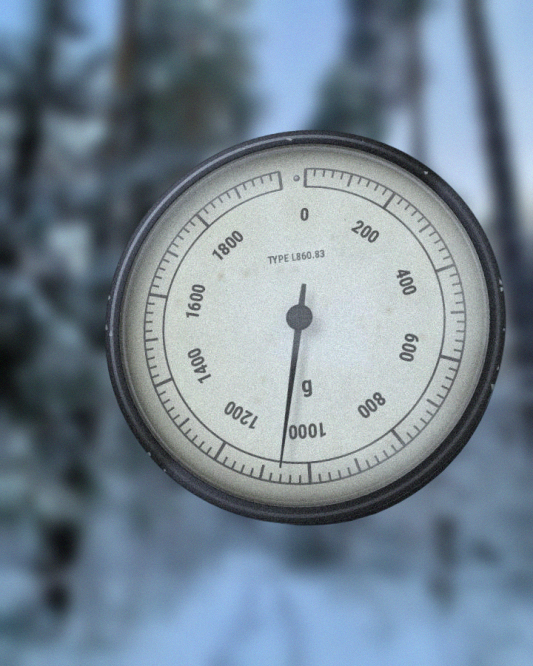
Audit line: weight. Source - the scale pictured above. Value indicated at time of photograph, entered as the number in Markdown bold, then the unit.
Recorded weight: **1060** g
